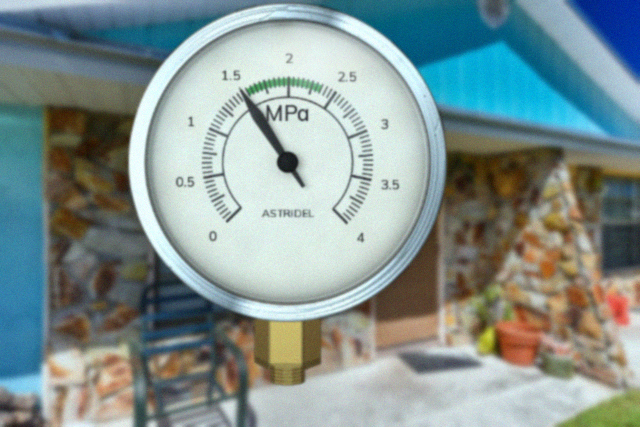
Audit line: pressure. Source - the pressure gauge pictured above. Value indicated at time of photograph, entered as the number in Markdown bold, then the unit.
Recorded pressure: **1.5** MPa
